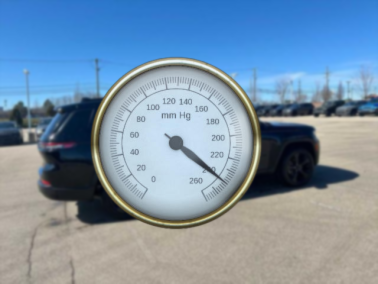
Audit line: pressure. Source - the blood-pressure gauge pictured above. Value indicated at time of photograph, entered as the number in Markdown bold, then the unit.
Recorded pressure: **240** mmHg
